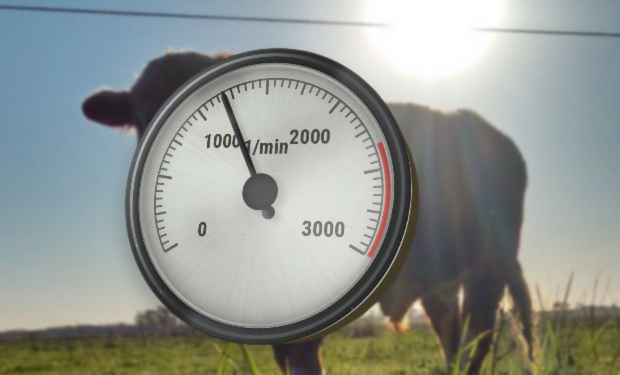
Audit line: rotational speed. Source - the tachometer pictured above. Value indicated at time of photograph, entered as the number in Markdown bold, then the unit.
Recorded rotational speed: **1200** rpm
